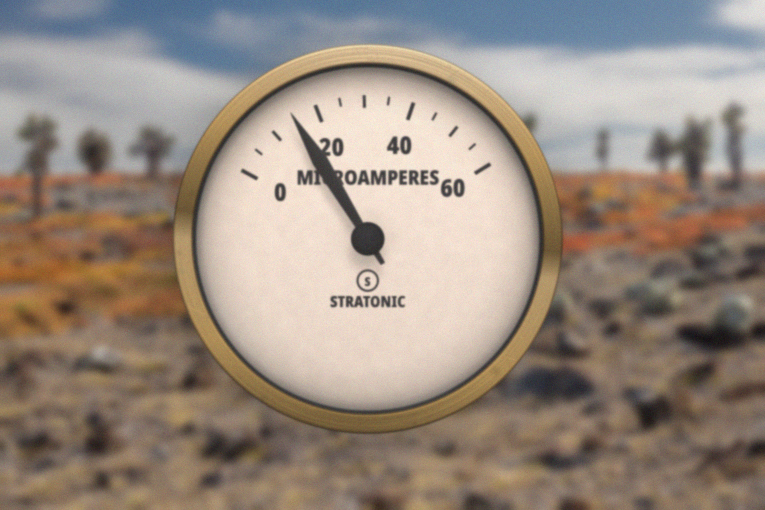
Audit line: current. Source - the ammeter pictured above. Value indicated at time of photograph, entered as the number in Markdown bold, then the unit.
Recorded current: **15** µA
